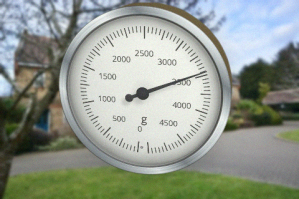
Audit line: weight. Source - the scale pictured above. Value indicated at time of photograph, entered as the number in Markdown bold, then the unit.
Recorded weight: **3450** g
